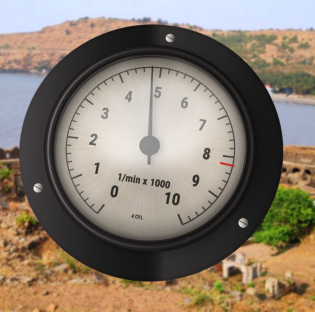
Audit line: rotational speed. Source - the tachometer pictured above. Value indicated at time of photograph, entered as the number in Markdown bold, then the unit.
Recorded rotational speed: **4800** rpm
